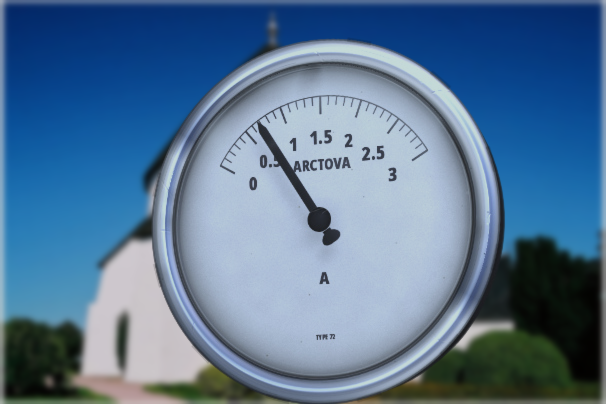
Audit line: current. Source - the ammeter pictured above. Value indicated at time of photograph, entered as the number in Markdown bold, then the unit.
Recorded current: **0.7** A
